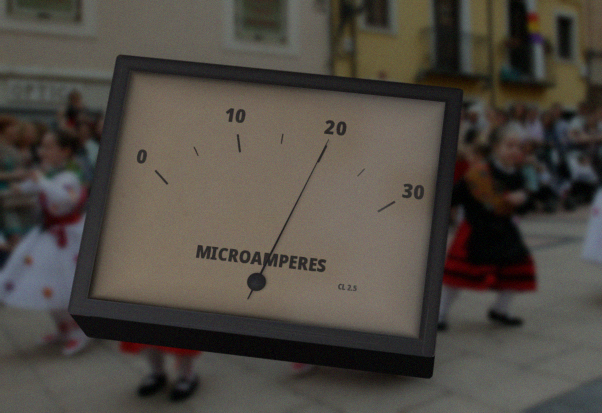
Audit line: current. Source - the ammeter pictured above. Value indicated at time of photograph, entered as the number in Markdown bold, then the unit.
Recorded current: **20** µA
